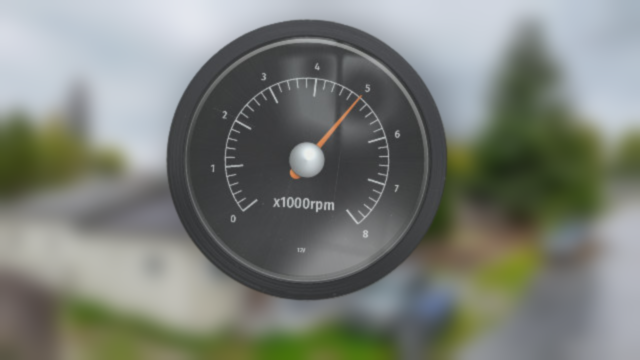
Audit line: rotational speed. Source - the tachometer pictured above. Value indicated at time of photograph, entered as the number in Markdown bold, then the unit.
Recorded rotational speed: **5000** rpm
